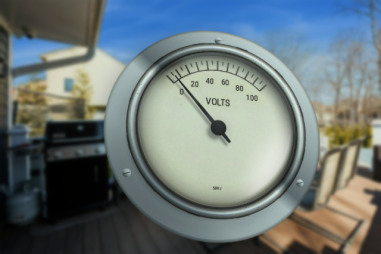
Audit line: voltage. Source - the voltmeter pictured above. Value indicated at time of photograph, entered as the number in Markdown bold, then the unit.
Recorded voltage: **5** V
